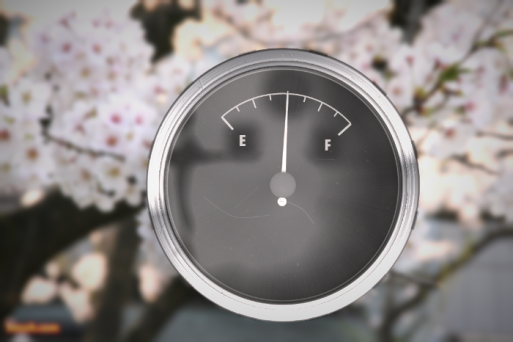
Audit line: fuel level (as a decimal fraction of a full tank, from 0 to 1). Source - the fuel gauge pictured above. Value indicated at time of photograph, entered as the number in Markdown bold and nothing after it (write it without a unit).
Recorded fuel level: **0.5**
